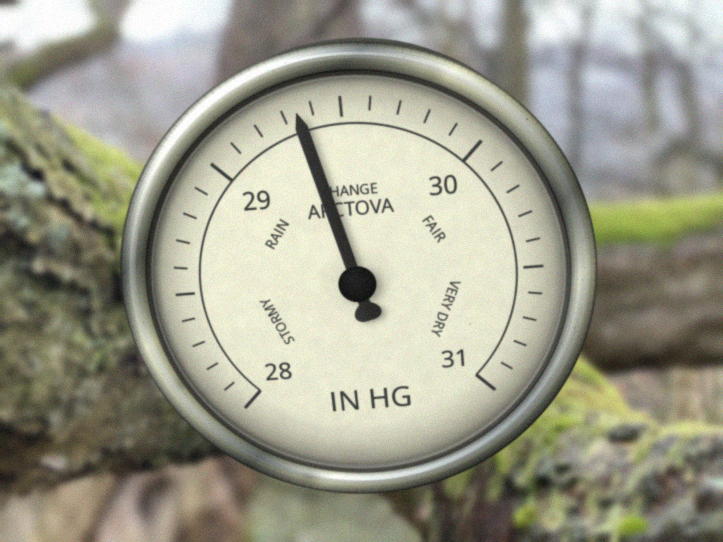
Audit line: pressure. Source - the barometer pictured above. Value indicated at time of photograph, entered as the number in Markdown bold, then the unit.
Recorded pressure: **29.35** inHg
